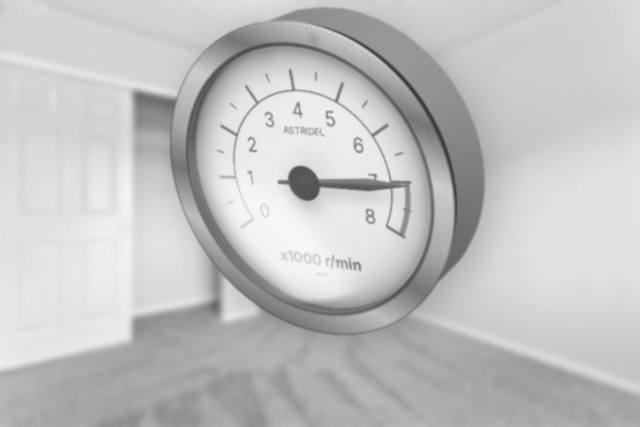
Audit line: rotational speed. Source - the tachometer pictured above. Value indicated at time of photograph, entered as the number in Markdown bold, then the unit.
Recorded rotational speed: **7000** rpm
